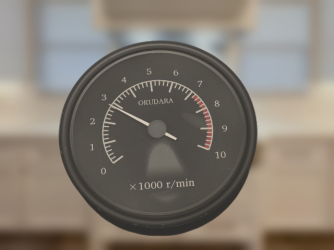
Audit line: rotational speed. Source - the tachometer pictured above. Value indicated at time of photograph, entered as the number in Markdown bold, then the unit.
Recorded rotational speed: **2800** rpm
